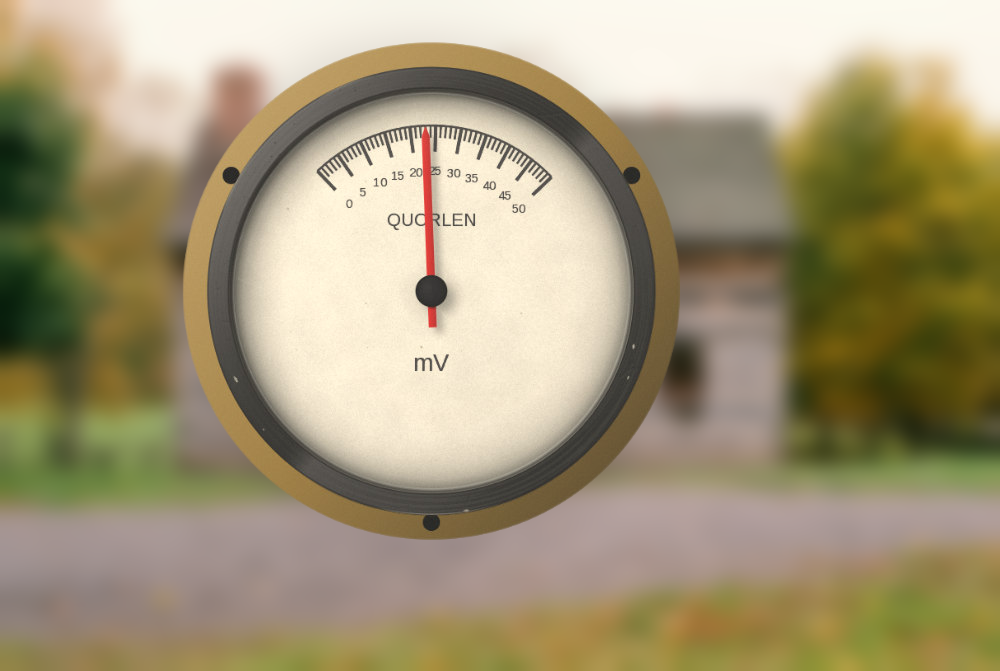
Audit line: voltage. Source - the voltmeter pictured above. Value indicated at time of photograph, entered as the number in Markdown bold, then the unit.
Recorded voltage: **23** mV
